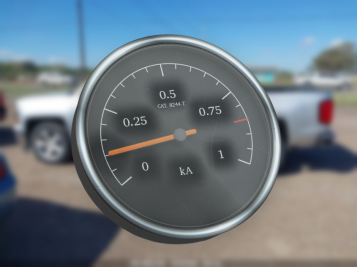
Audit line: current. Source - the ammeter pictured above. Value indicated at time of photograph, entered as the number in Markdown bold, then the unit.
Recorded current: **0.1** kA
